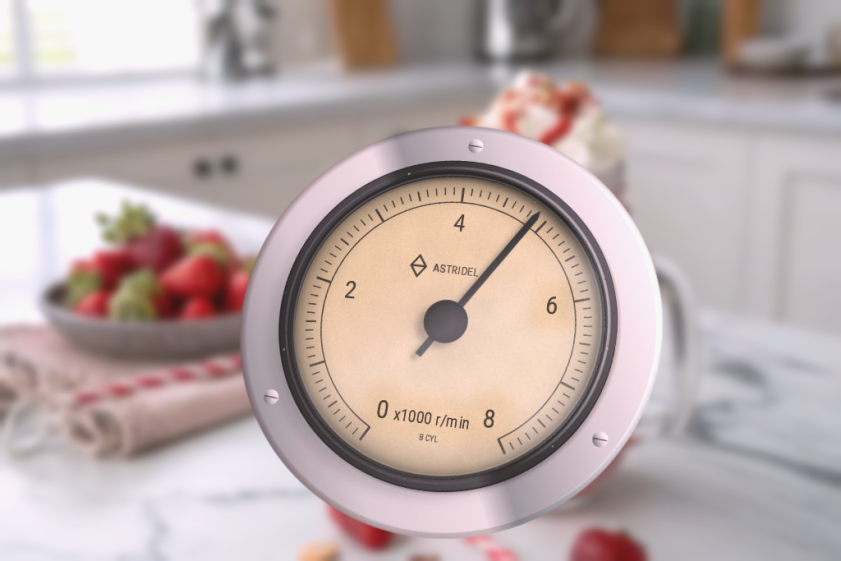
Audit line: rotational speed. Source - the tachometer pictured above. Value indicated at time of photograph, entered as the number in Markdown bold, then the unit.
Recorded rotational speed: **4900** rpm
